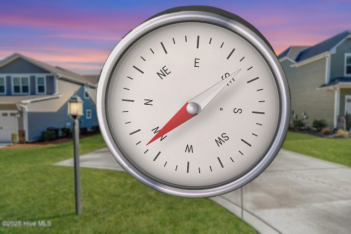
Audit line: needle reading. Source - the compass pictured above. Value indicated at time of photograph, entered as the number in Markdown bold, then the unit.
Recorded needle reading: **315** °
